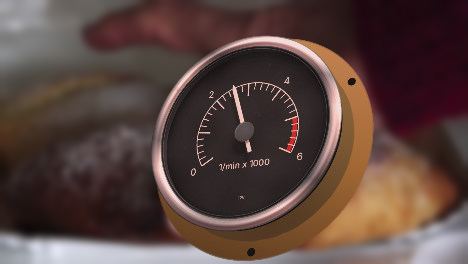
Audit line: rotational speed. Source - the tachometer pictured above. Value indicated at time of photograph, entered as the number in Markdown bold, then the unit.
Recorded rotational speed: **2600** rpm
